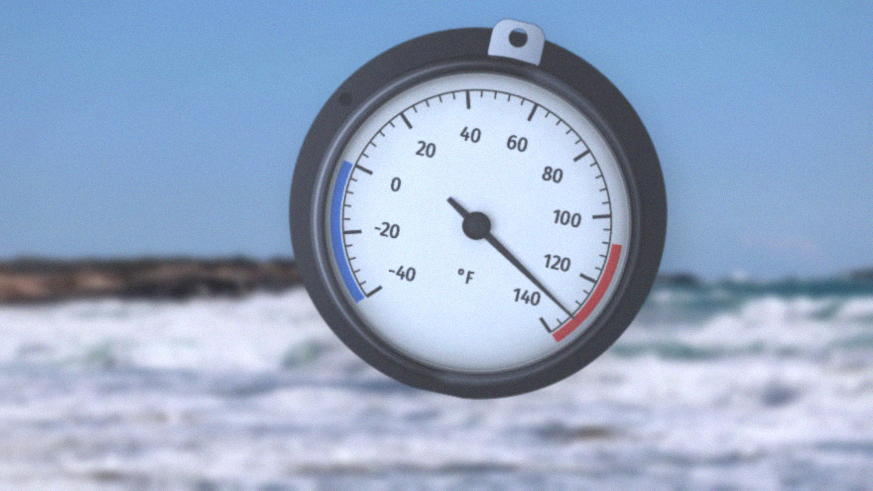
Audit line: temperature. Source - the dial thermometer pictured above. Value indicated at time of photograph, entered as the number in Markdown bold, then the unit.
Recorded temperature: **132** °F
